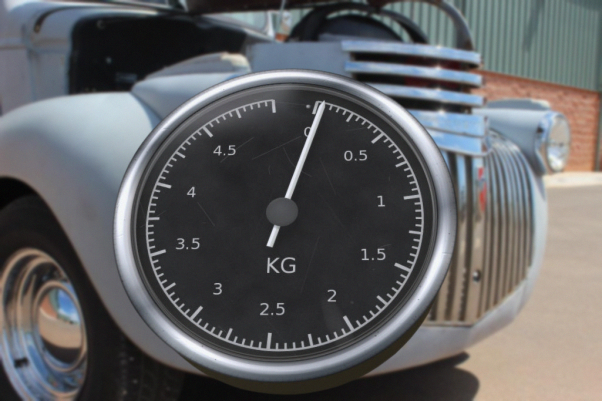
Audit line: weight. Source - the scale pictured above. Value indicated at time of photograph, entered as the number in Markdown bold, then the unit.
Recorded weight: **0.05** kg
